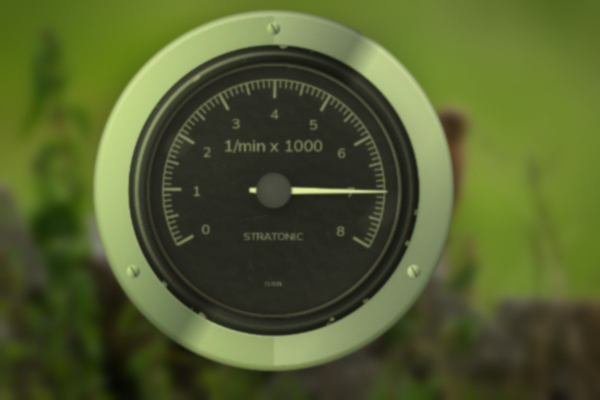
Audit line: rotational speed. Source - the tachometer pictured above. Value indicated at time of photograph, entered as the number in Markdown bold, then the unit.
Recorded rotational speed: **7000** rpm
